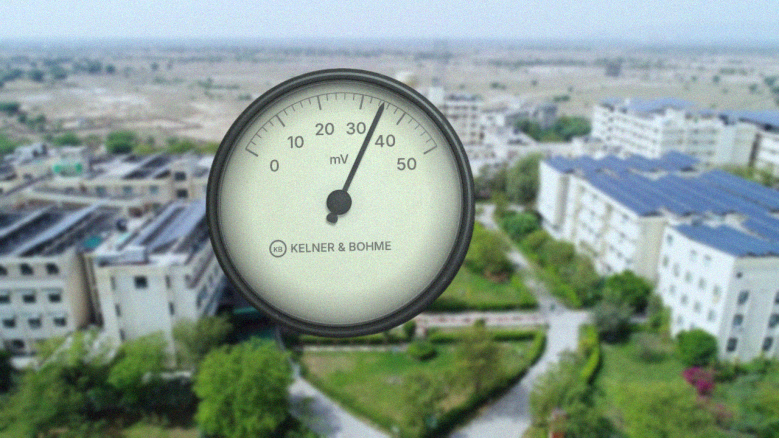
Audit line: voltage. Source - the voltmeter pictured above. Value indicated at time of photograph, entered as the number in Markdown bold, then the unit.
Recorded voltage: **35** mV
